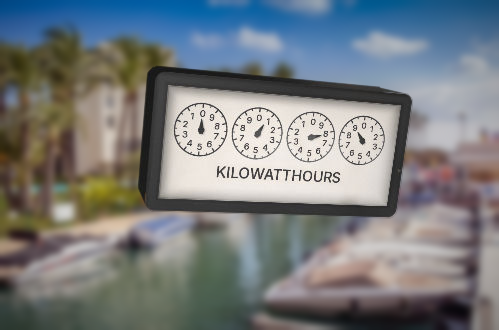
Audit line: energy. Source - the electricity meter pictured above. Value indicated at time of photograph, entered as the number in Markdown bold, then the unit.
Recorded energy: **79** kWh
